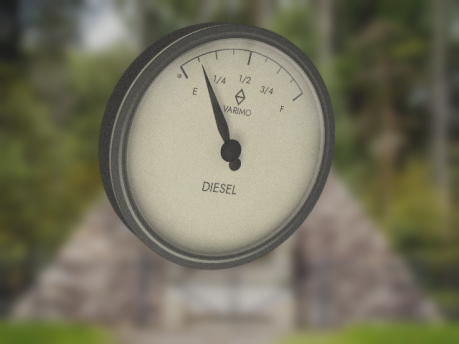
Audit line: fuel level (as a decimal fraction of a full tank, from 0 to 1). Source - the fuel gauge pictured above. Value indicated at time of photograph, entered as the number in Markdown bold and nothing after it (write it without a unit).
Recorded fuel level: **0.125**
